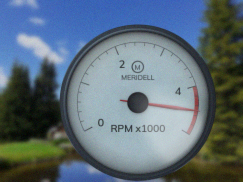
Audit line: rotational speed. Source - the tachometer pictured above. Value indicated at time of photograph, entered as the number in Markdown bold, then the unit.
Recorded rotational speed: **4500** rpm
